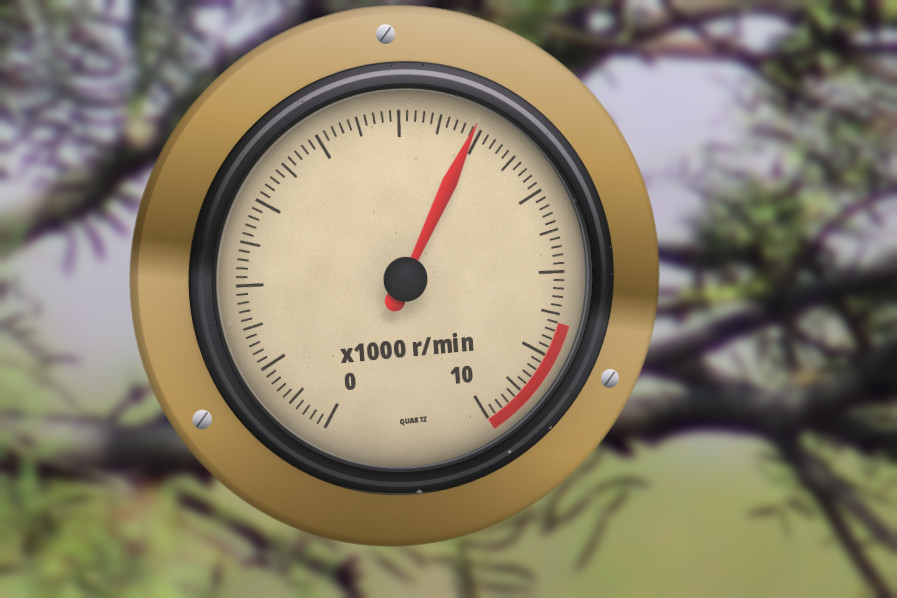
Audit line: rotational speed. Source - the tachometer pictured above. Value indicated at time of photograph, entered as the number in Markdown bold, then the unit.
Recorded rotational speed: **5900** rpm
